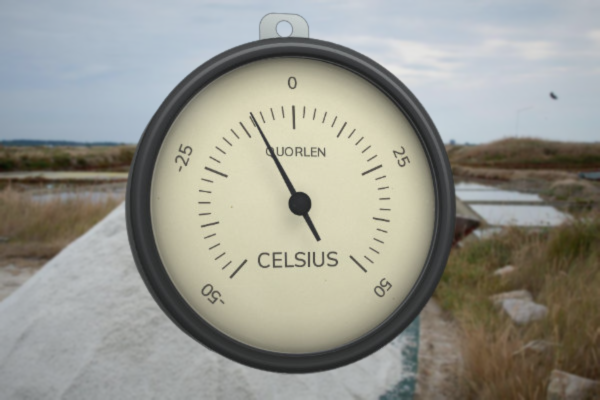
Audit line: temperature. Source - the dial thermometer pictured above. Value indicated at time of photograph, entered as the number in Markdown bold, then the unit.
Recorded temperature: **-10** °C
